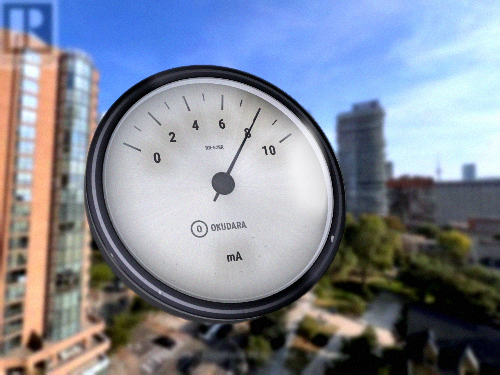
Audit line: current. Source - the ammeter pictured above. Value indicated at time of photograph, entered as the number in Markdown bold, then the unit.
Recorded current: **8** mA
